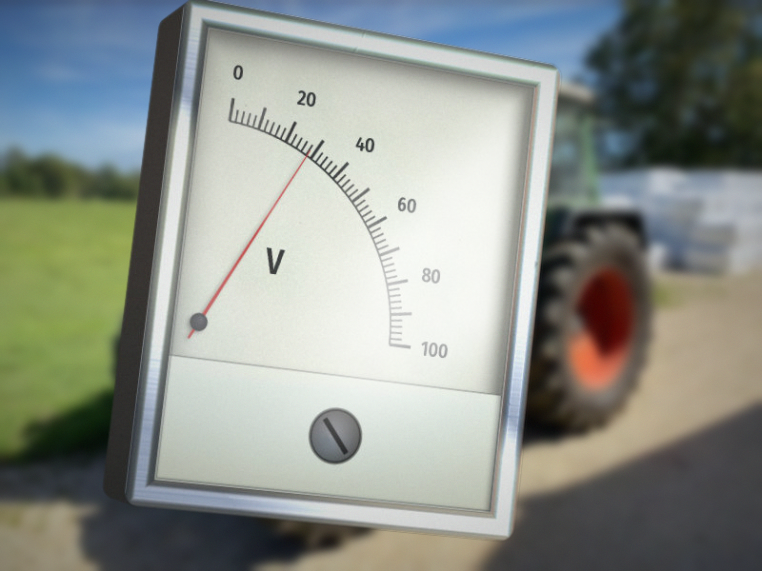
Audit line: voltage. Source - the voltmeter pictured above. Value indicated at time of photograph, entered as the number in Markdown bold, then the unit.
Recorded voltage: **28** V
